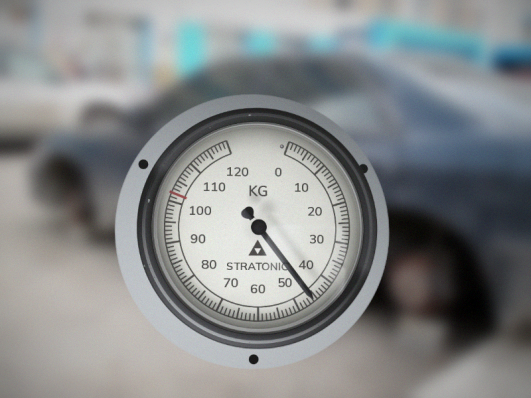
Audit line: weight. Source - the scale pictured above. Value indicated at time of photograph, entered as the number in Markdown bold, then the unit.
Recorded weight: **46** kg
